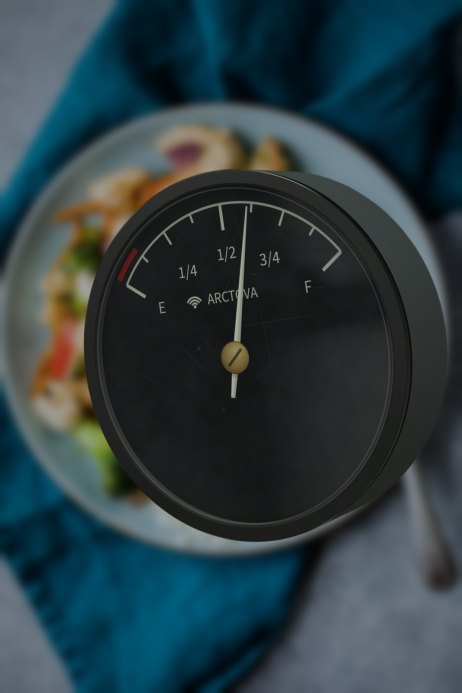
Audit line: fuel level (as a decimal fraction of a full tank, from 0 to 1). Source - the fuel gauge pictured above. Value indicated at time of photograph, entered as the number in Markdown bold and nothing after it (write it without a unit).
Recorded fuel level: **0.625**
